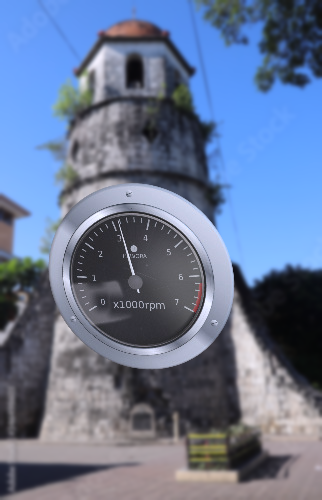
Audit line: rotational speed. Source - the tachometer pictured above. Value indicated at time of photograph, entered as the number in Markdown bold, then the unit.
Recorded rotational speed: **3200** rpm
